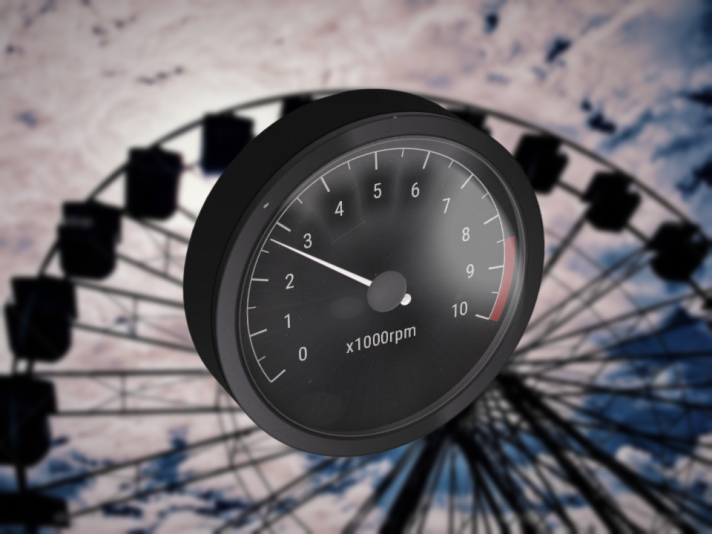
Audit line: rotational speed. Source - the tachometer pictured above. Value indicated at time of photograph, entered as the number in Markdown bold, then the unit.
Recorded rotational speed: **2750** rpm
